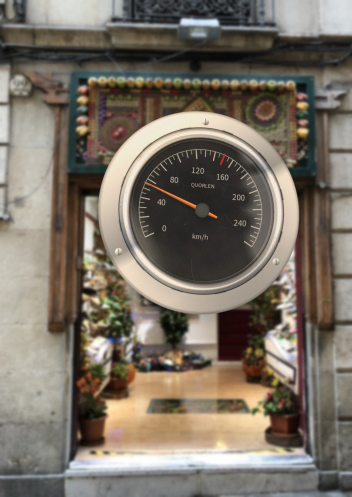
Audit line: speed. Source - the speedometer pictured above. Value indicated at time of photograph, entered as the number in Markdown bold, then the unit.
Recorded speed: **55** km/h
